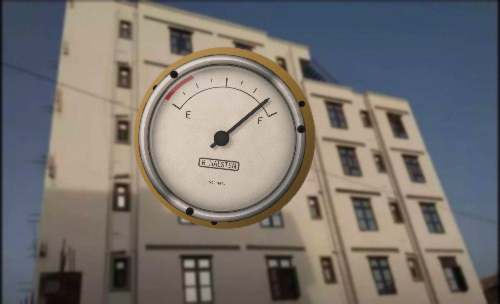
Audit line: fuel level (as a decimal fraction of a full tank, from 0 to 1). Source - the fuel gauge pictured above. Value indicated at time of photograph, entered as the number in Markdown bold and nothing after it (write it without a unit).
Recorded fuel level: **0.875**
